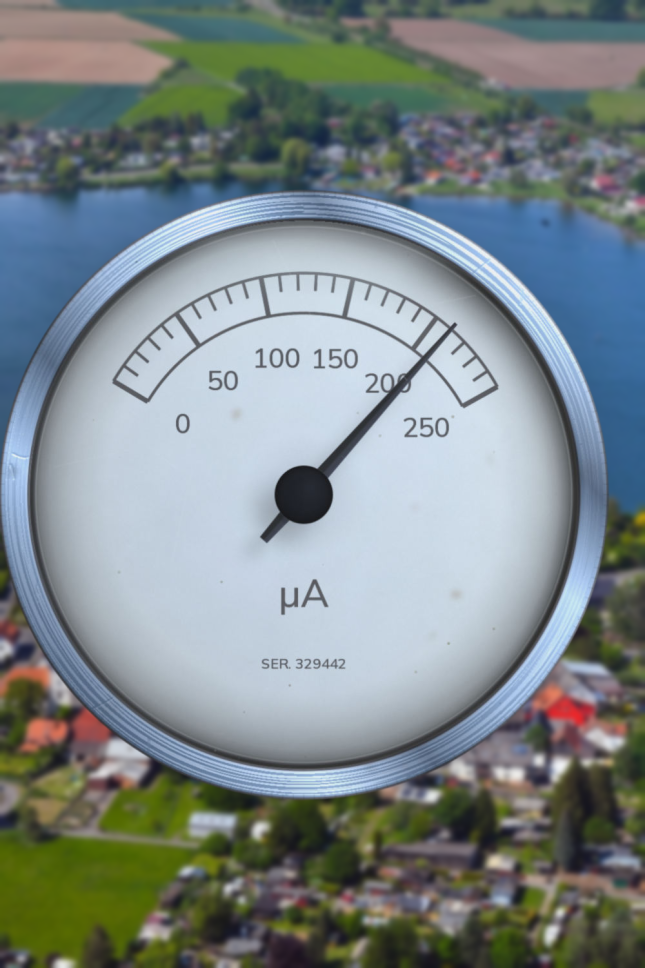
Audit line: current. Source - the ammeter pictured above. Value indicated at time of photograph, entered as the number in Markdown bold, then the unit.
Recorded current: **210** µA
